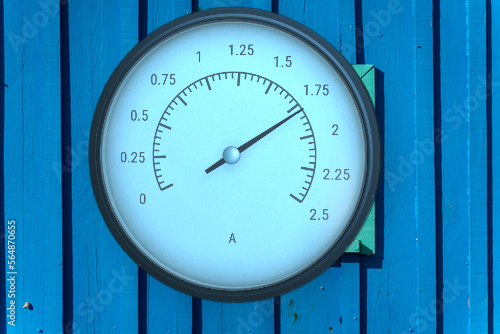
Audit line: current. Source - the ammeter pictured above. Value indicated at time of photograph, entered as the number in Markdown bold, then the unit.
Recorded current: **1.8** A
